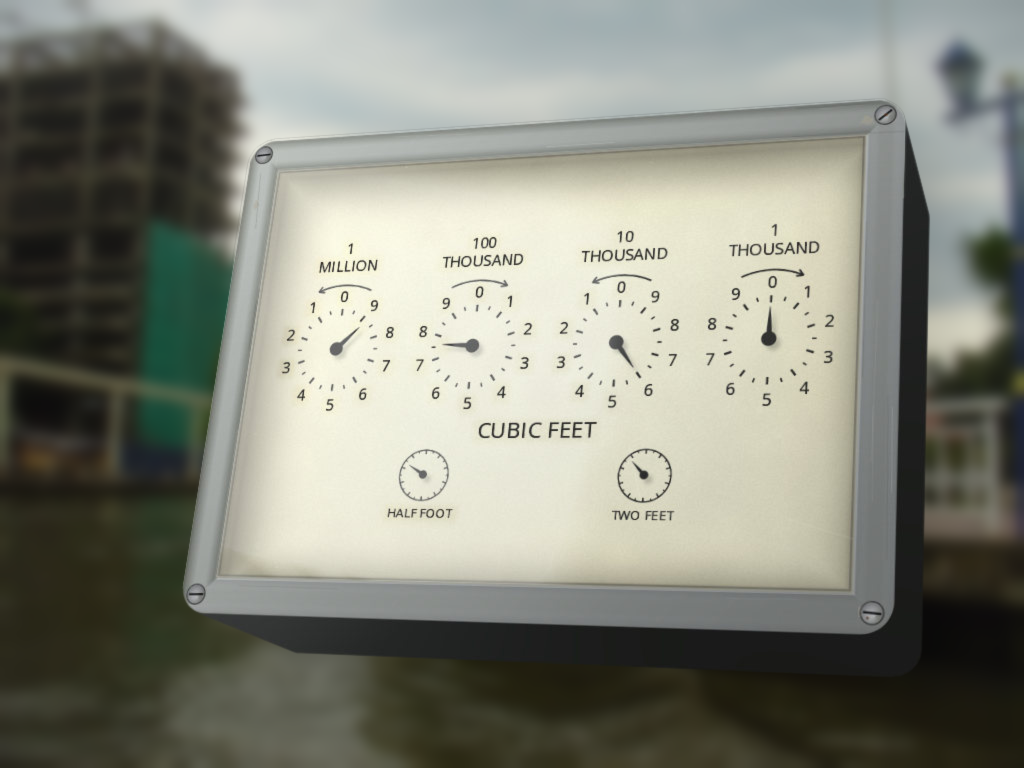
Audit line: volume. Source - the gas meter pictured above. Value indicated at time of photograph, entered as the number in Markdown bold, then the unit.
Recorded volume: **876000** ft³
